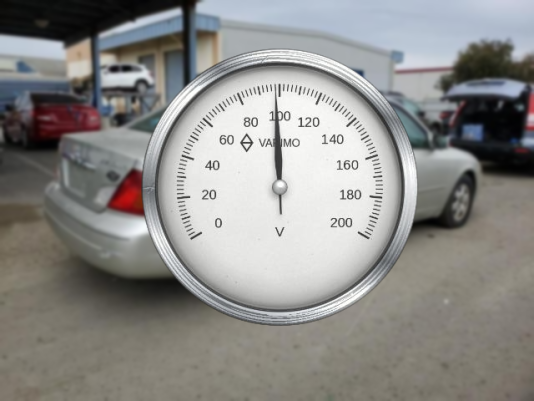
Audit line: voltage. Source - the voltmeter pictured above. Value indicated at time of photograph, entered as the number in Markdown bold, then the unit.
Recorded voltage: **98** V
